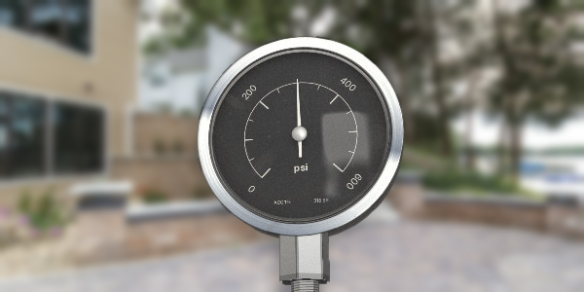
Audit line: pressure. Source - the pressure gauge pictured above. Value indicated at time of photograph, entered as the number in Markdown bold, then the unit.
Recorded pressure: **300** psi
